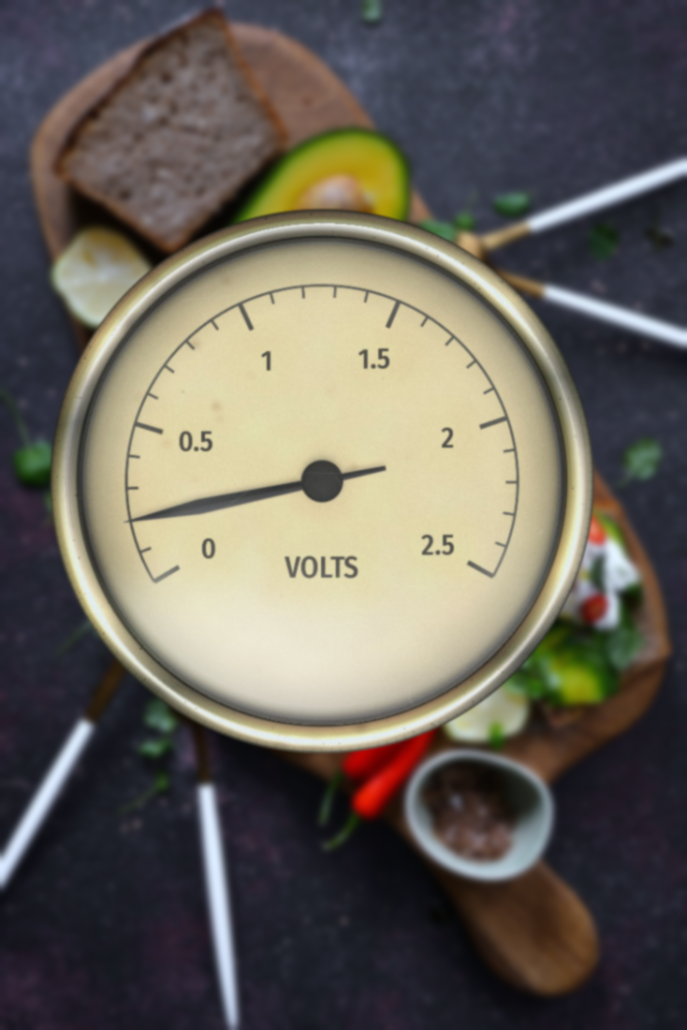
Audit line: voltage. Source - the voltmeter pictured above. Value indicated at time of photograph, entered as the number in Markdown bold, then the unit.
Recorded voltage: **0.2** V
